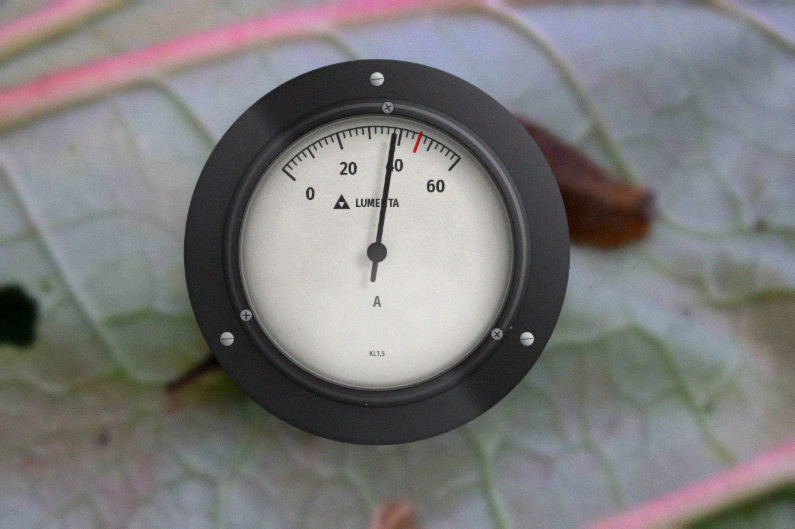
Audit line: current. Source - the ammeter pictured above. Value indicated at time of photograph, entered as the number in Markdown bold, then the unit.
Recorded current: **38** A
